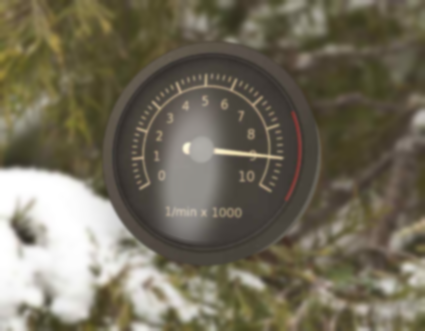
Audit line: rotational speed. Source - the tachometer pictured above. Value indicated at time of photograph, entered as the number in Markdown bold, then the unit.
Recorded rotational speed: **9000** rpm
